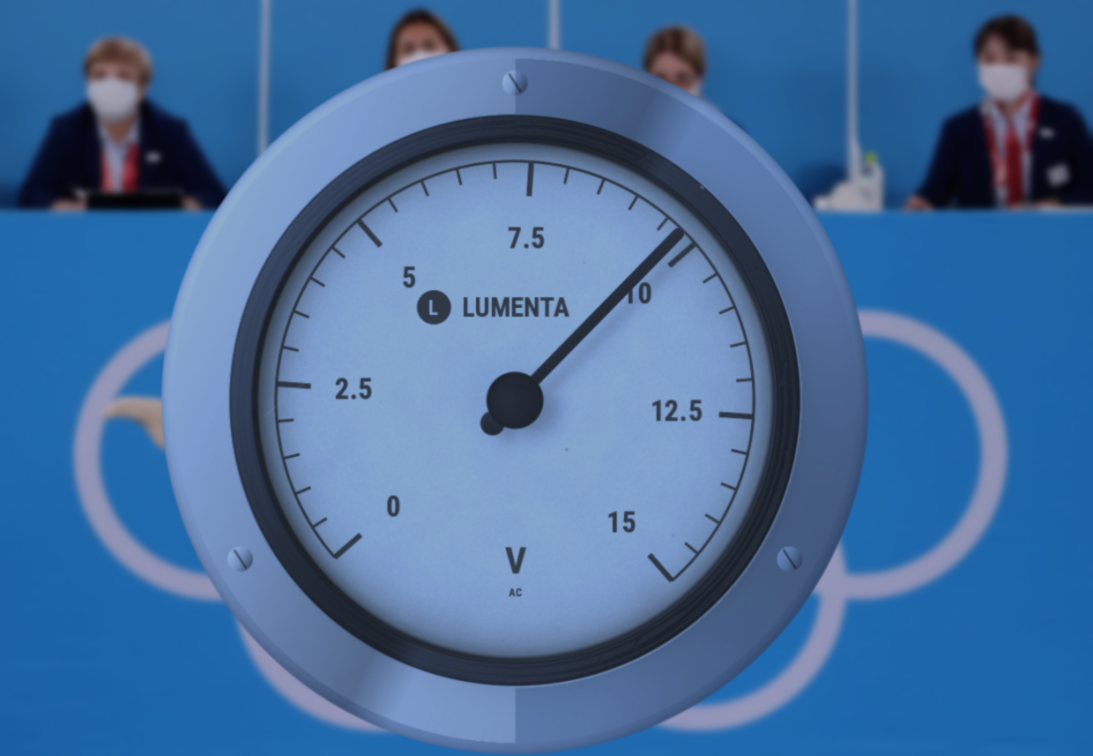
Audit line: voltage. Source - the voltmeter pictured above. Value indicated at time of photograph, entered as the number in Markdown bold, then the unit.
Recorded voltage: **9.75** V
